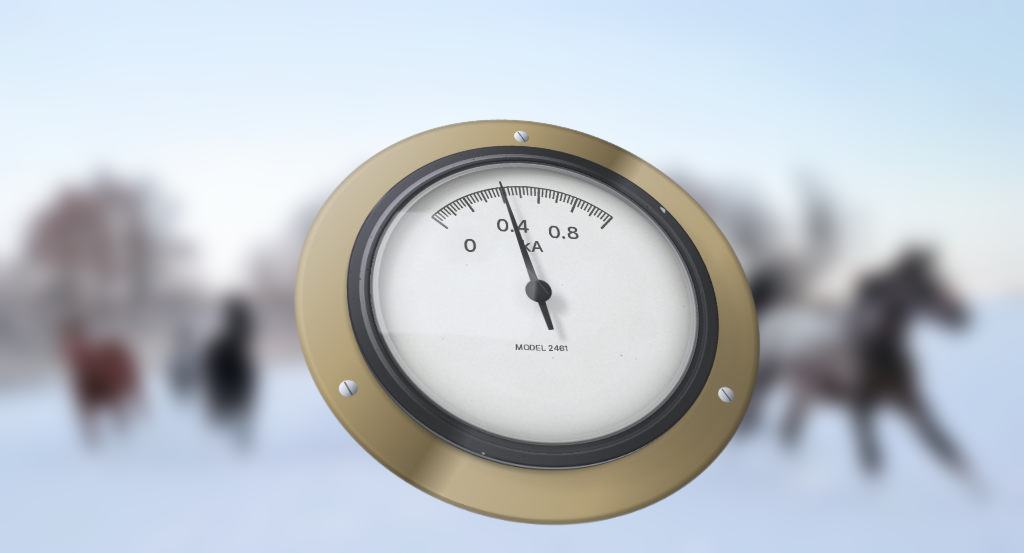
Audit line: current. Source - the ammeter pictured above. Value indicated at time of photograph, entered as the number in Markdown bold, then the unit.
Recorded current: **0.4** kA
